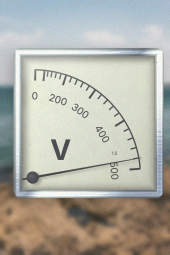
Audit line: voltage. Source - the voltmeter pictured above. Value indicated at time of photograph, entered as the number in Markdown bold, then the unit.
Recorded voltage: **480** V
